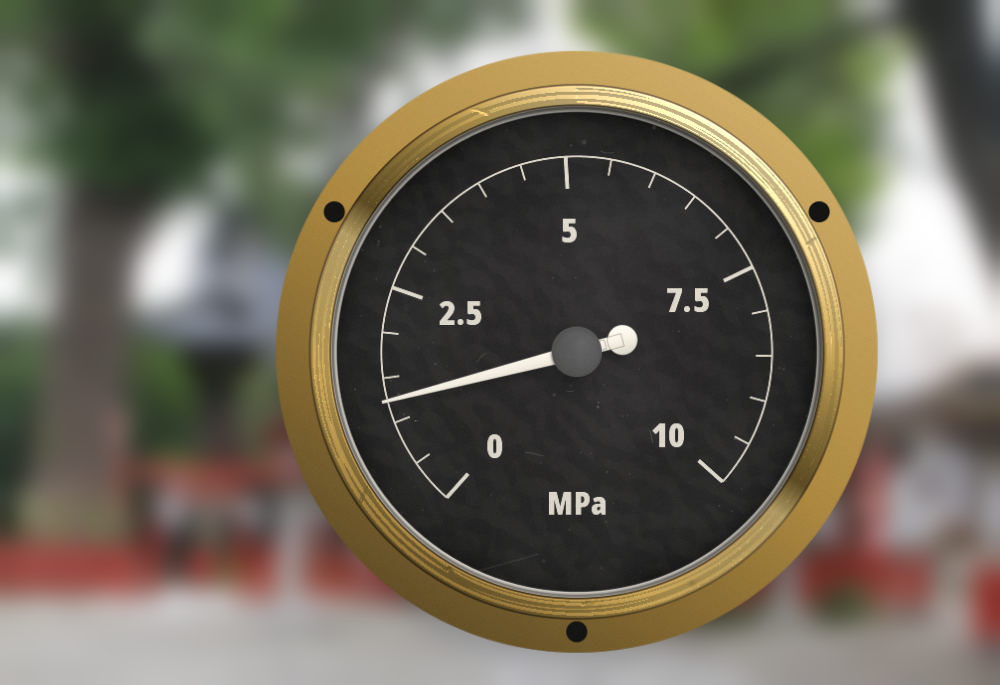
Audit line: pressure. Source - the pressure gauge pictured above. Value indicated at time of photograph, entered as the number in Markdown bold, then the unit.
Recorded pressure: **1.25** MPa
